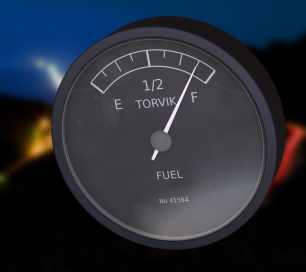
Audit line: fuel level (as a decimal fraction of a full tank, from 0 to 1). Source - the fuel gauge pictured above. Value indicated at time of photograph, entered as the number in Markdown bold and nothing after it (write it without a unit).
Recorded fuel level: **0.875**
